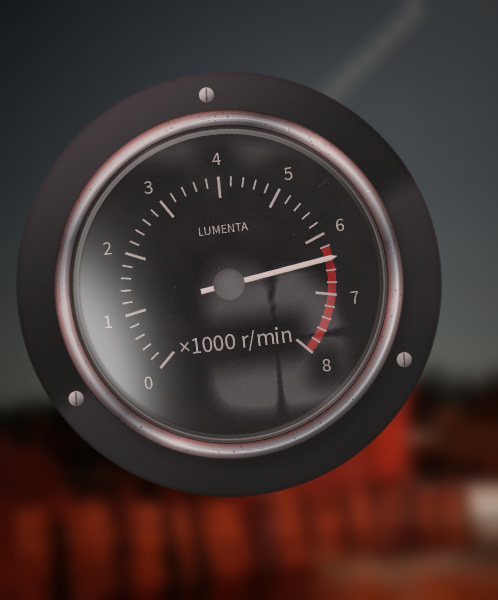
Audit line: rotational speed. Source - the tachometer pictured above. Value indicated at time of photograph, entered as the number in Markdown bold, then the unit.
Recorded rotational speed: **6400** rpm
